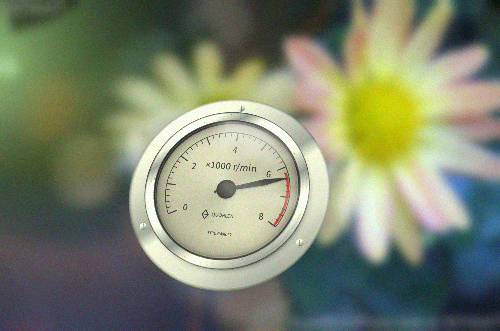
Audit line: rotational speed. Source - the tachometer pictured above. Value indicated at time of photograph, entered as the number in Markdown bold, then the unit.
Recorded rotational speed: **6400** rpm
